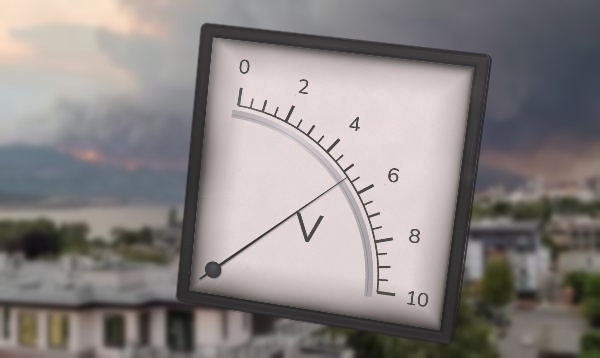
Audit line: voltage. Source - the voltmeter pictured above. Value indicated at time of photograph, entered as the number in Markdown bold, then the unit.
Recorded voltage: **5.25** V
